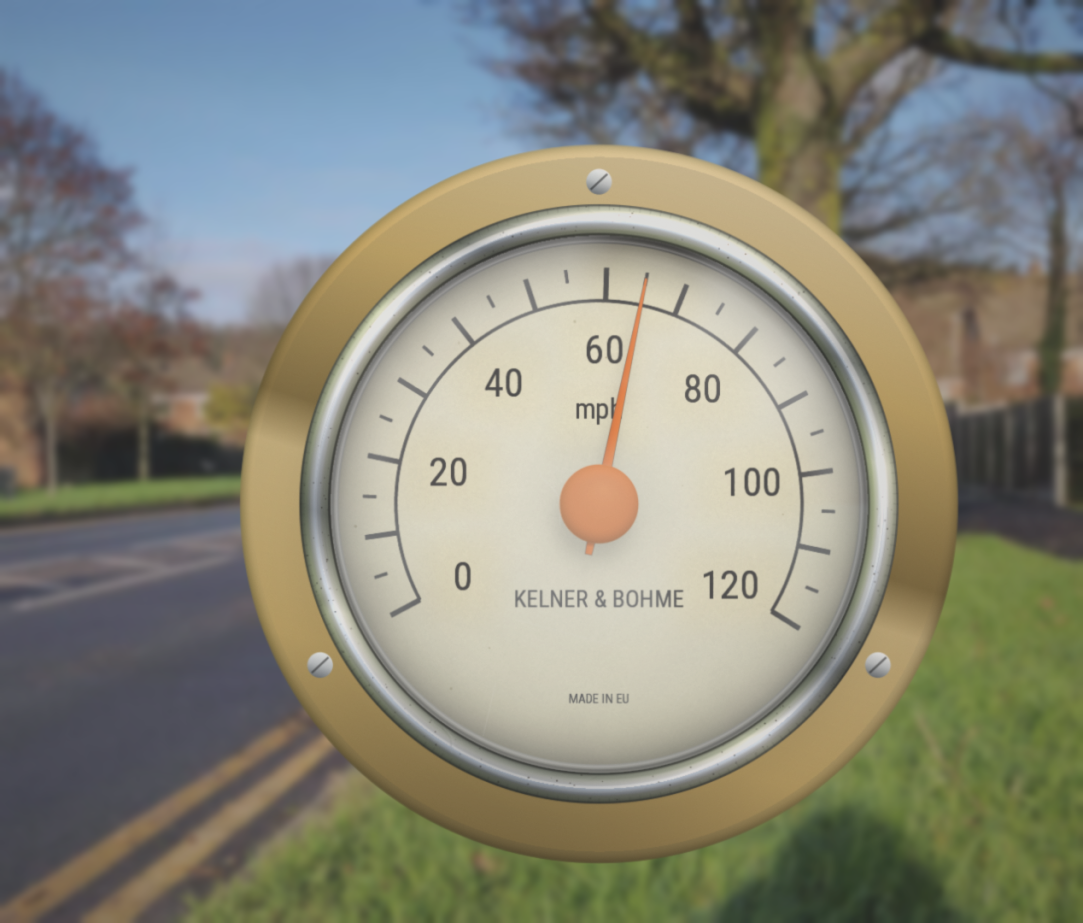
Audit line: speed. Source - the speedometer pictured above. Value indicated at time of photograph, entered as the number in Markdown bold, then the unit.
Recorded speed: **65** mph
